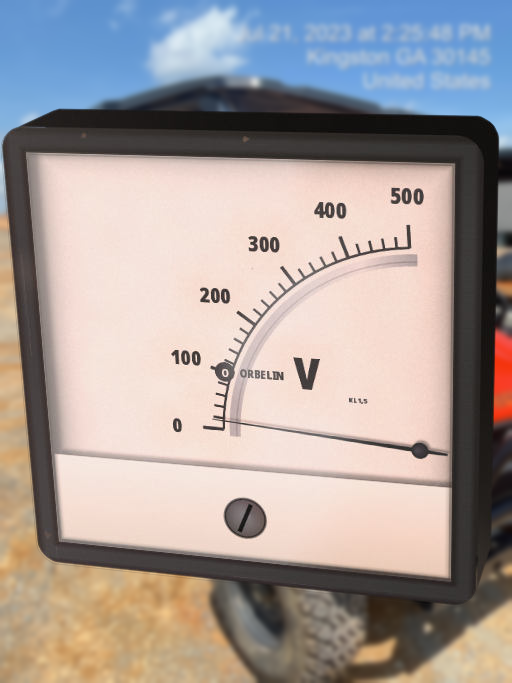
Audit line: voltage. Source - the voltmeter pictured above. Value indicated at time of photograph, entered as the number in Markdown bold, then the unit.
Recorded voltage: **20** V
